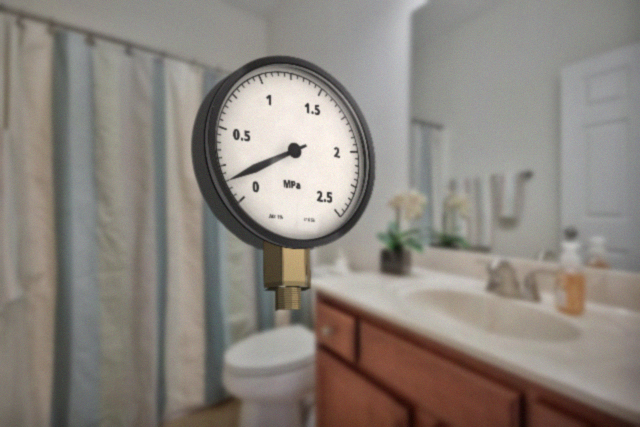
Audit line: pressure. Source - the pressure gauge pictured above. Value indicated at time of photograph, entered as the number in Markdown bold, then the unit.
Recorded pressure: **0.15** MPa
